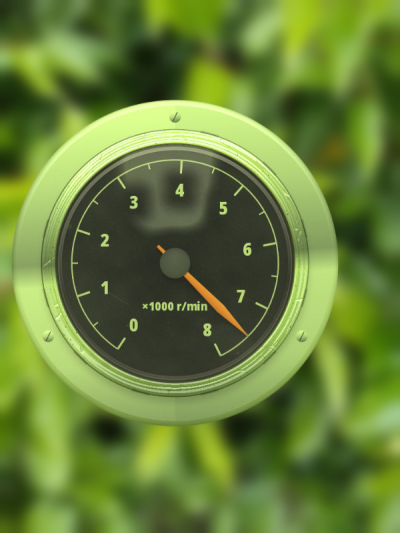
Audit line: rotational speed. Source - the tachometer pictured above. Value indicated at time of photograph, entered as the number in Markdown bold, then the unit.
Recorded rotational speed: **7500** rpm
